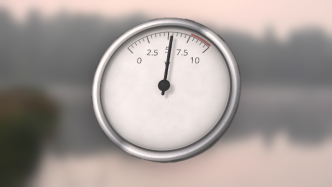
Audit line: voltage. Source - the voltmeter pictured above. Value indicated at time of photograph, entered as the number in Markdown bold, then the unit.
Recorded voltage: **5.5** V
